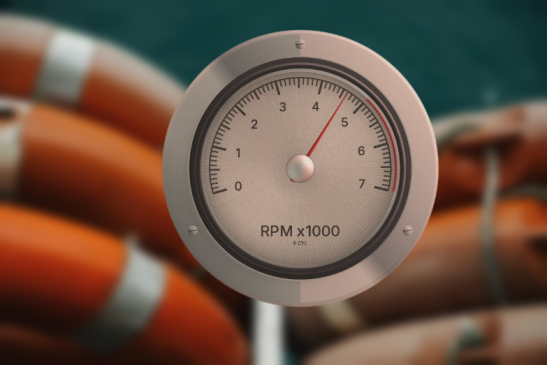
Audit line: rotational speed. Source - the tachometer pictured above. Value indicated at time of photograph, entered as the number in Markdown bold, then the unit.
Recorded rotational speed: **4600** rpm
